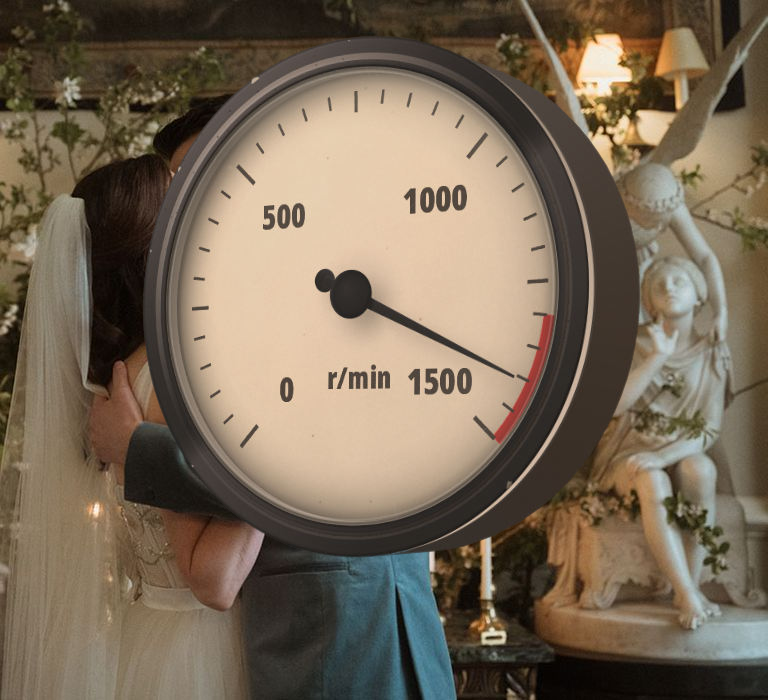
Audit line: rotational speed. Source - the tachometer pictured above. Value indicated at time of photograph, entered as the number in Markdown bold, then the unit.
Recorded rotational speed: **1400** rpm
